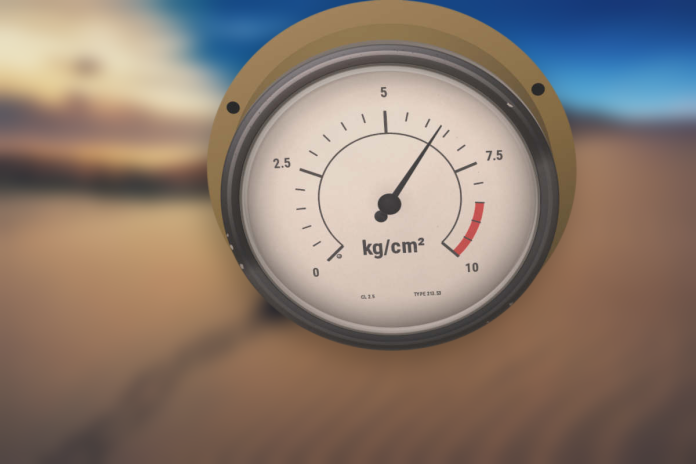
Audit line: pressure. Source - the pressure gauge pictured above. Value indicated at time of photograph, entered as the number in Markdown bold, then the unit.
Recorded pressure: **6.25** kg/cm²
